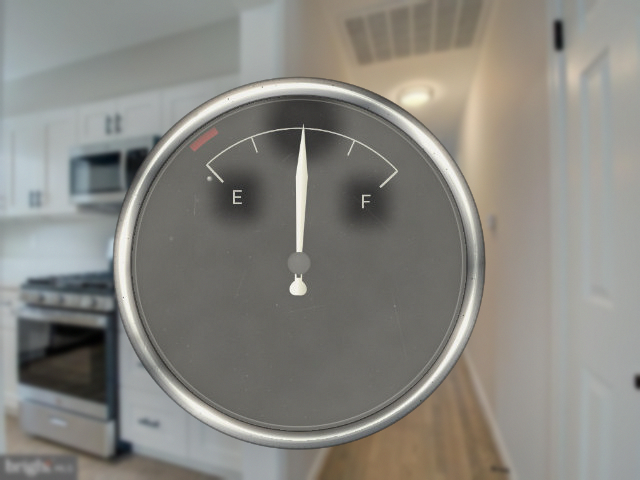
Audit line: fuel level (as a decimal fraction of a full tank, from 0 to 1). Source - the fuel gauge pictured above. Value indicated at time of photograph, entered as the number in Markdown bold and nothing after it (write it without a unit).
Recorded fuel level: **0.5**
